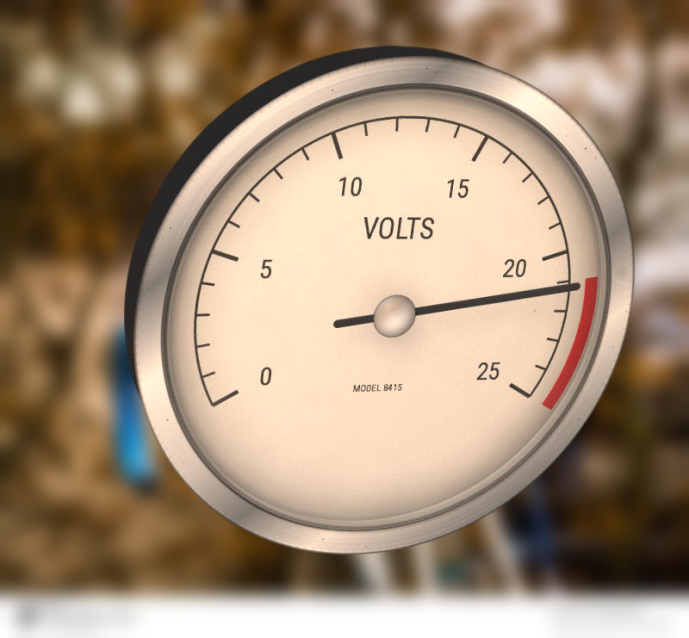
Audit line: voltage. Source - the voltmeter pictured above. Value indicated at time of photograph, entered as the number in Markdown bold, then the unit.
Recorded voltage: **21** V
